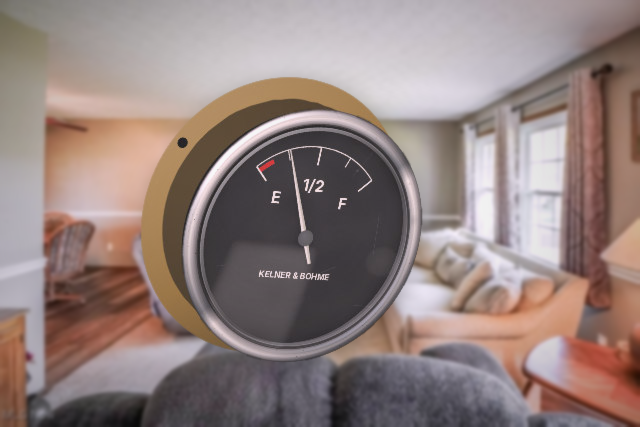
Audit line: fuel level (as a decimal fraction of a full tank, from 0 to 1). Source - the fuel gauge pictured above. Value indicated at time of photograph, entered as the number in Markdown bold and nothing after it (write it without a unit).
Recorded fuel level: **0.25**
